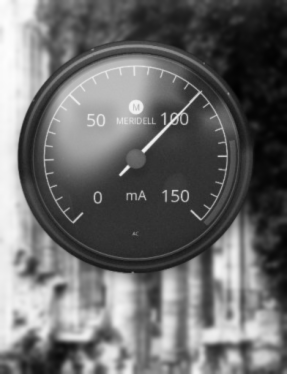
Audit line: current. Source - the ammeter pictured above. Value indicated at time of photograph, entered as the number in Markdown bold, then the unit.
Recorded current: **100** mA
